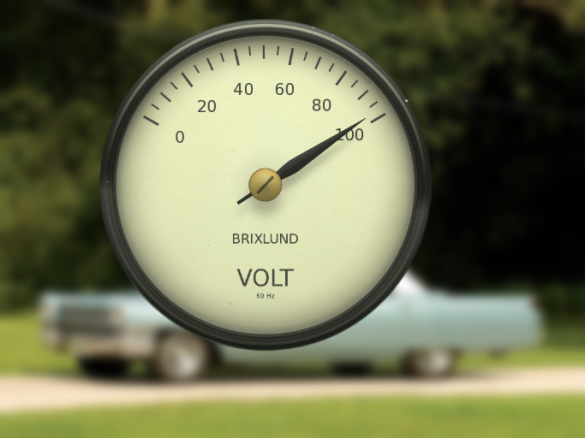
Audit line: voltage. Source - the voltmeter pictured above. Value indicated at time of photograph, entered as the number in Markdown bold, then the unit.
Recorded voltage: **97.5** V
